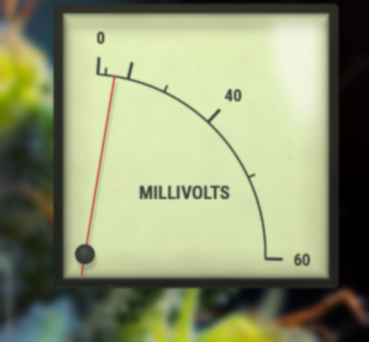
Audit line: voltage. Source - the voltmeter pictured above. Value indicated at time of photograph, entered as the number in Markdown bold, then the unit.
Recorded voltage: **15** mV
